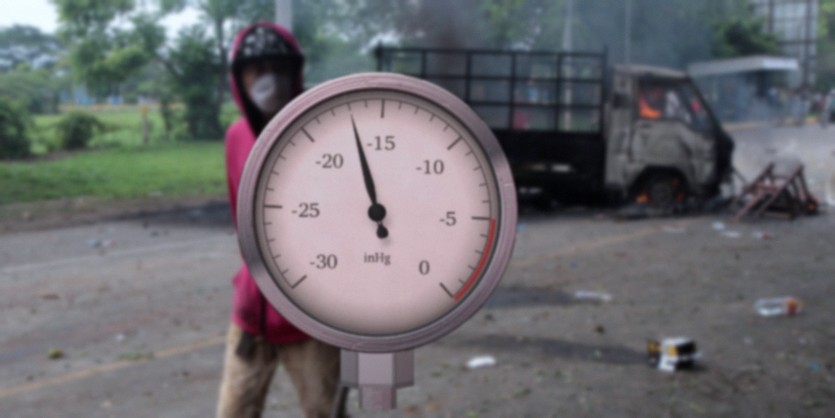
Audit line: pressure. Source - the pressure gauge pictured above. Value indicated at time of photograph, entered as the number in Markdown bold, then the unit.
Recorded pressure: **-17** inHg
